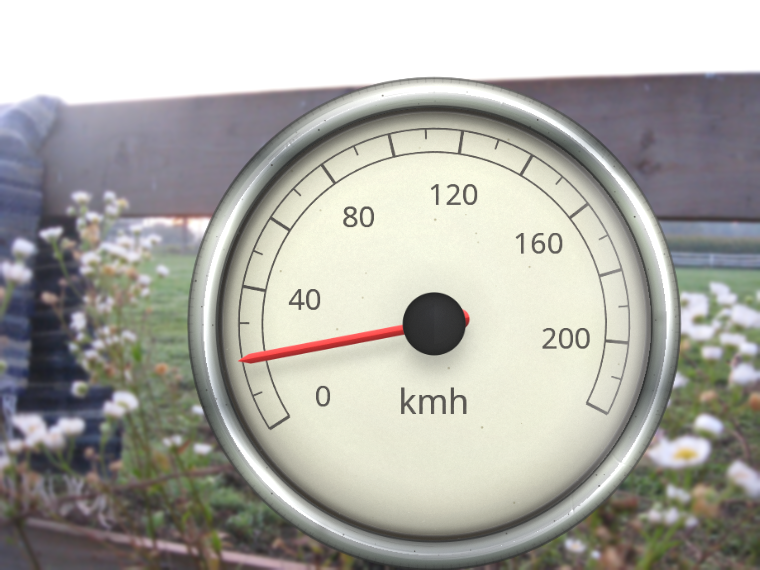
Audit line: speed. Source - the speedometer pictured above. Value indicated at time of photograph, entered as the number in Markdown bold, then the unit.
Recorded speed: **20** km/h
